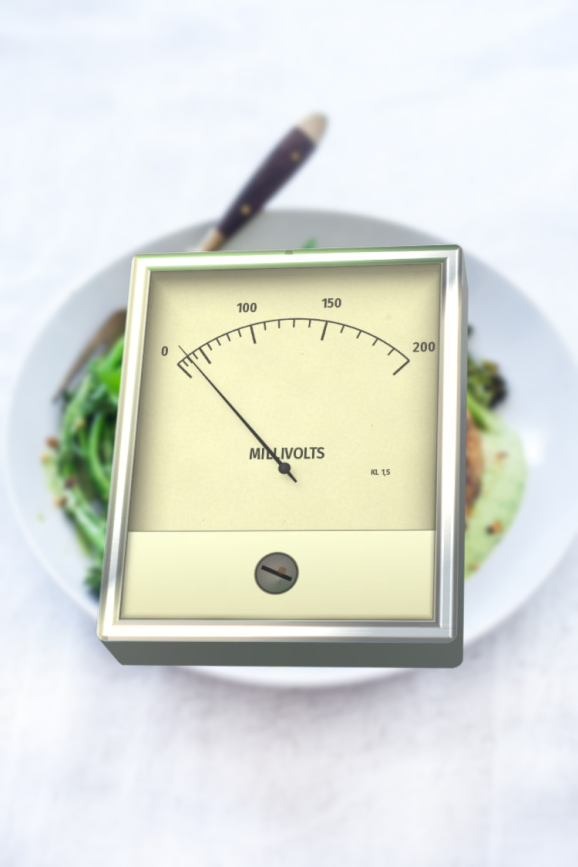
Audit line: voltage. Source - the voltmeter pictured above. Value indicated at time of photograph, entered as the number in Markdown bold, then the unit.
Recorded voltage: **30** mV
